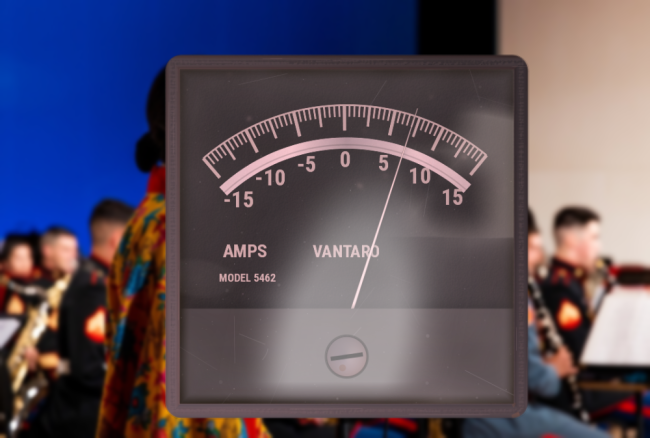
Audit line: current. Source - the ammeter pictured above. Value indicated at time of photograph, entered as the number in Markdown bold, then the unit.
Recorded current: **7** A
